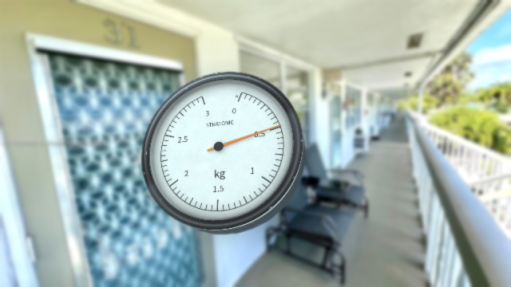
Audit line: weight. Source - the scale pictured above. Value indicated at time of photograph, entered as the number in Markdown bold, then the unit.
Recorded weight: **0.5** kg
